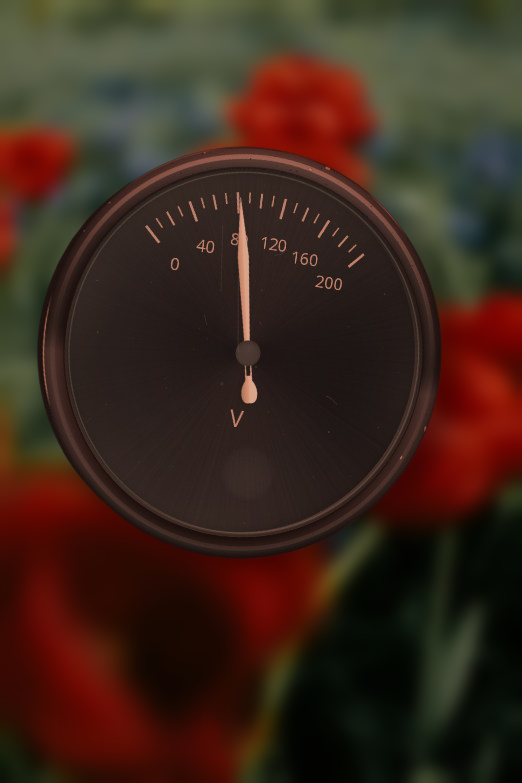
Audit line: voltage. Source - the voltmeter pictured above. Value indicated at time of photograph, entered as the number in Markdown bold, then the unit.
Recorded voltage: **80** V
